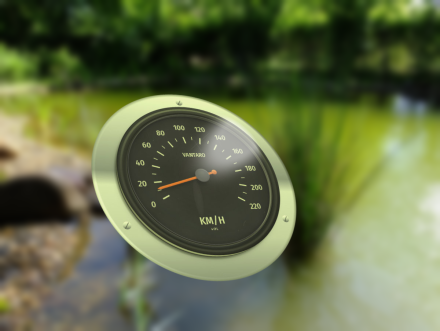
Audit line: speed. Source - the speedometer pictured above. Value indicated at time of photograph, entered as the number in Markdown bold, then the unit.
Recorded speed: **10** km/h
